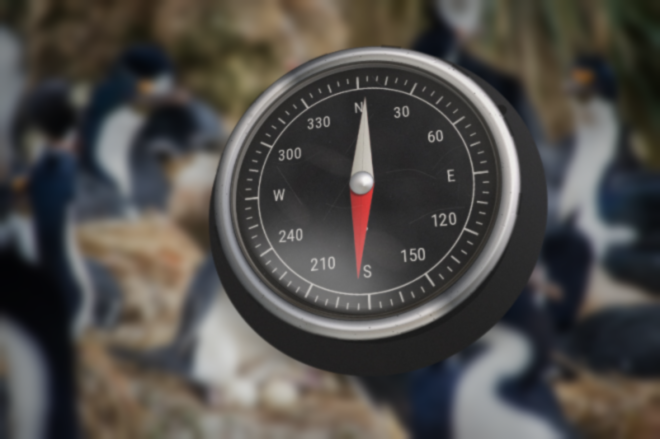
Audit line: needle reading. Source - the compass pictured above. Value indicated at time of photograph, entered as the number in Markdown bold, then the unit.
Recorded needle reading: **185** °
